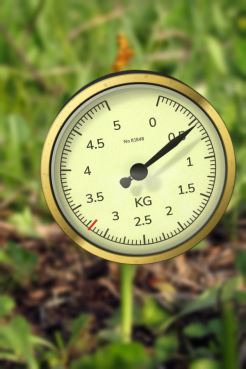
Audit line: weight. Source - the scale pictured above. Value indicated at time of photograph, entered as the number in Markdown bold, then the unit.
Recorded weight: **0.55** kg
